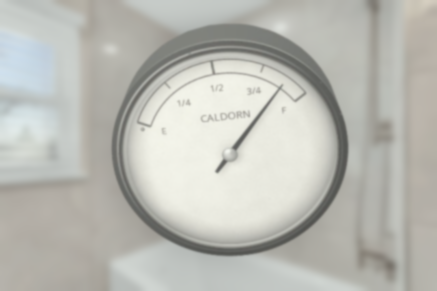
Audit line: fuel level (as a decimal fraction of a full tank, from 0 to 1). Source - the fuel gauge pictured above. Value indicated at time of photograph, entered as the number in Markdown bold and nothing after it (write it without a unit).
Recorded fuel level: **0.875**
